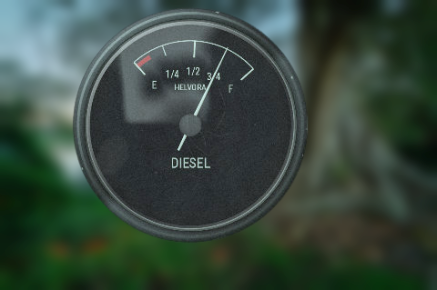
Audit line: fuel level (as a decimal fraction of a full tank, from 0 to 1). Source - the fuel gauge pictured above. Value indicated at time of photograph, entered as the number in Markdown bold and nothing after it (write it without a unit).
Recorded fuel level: **0.75**
